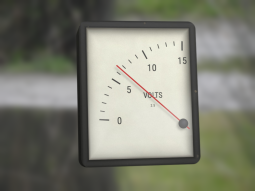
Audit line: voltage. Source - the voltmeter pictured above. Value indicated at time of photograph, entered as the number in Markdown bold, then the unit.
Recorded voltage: **6.5** V
